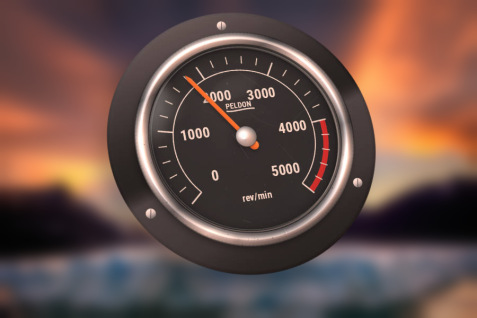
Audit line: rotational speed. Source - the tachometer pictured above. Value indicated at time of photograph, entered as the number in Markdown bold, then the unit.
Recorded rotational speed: **1800** rpm
